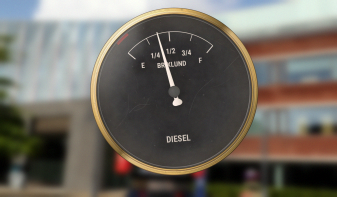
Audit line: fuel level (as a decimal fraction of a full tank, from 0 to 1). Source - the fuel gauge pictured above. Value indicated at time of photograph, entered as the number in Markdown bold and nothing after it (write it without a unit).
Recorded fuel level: **0.375**
